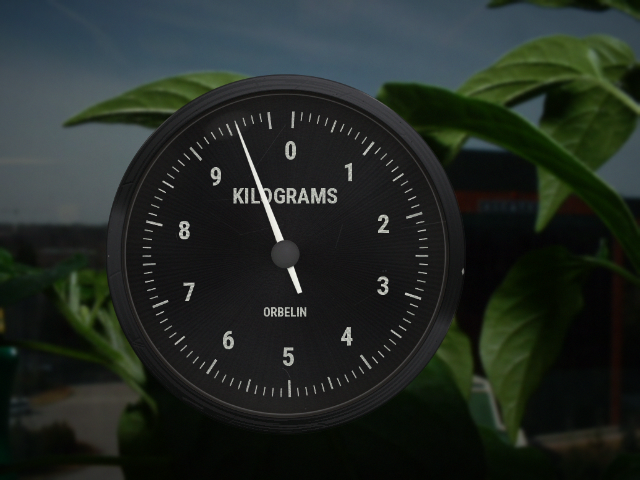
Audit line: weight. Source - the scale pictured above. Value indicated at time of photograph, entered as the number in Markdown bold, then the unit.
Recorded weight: **9.6** kg
